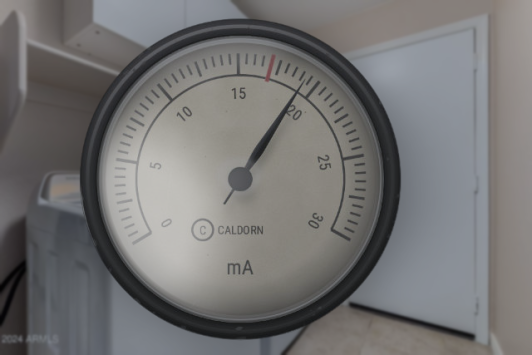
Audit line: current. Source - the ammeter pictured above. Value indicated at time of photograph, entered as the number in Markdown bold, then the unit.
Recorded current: **19.25** mA
